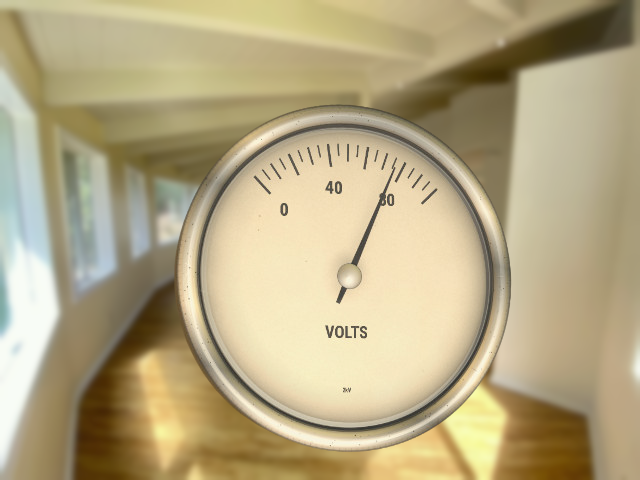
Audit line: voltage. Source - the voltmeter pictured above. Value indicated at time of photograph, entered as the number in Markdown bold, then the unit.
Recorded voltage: **75** V
